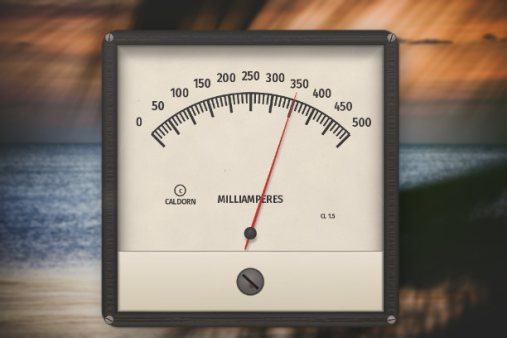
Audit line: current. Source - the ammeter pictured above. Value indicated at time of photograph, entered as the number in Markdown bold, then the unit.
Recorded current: **350** mA
